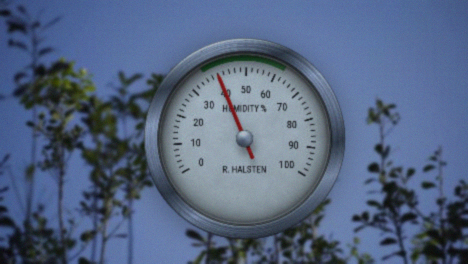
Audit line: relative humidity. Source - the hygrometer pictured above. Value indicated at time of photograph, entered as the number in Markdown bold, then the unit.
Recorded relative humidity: **40** %
